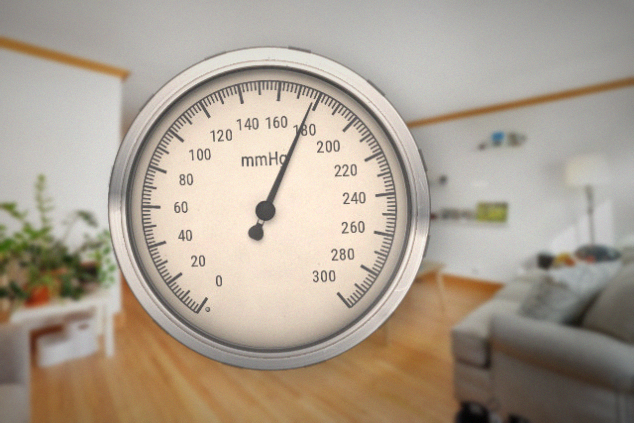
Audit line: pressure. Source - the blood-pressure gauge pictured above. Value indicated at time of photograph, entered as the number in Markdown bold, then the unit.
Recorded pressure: **178** mmHg
